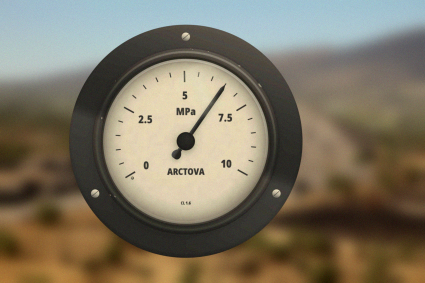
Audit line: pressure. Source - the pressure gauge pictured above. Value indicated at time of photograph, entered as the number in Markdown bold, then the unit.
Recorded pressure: **6.5** MPa
